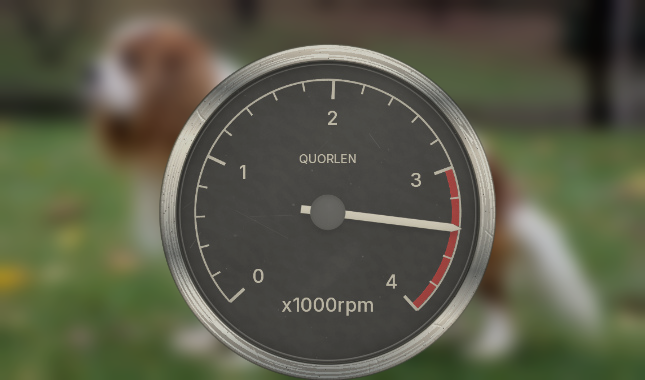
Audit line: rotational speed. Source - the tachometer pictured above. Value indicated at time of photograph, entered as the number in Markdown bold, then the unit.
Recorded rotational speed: **3400** rpm
